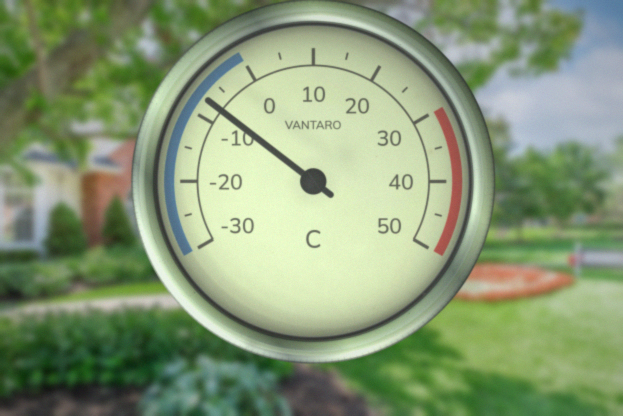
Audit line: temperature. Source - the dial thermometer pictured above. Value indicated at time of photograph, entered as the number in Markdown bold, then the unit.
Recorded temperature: **-7.5** °C
